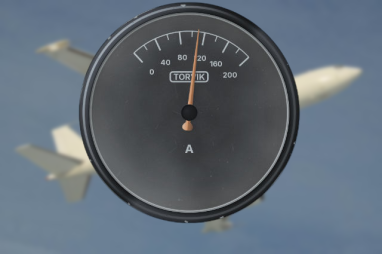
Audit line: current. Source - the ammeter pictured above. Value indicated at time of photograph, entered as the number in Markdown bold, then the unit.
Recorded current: **110** A
